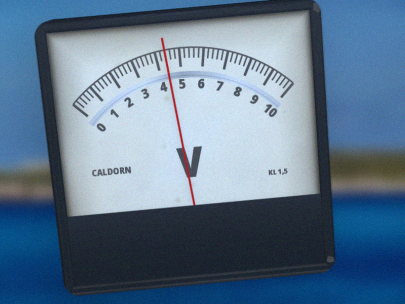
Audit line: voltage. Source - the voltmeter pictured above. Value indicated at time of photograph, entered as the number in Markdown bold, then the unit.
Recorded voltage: **4.4** V
